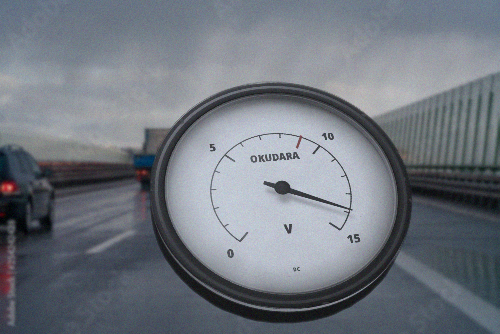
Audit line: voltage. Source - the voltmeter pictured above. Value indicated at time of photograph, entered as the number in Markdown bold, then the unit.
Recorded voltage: **14** V
